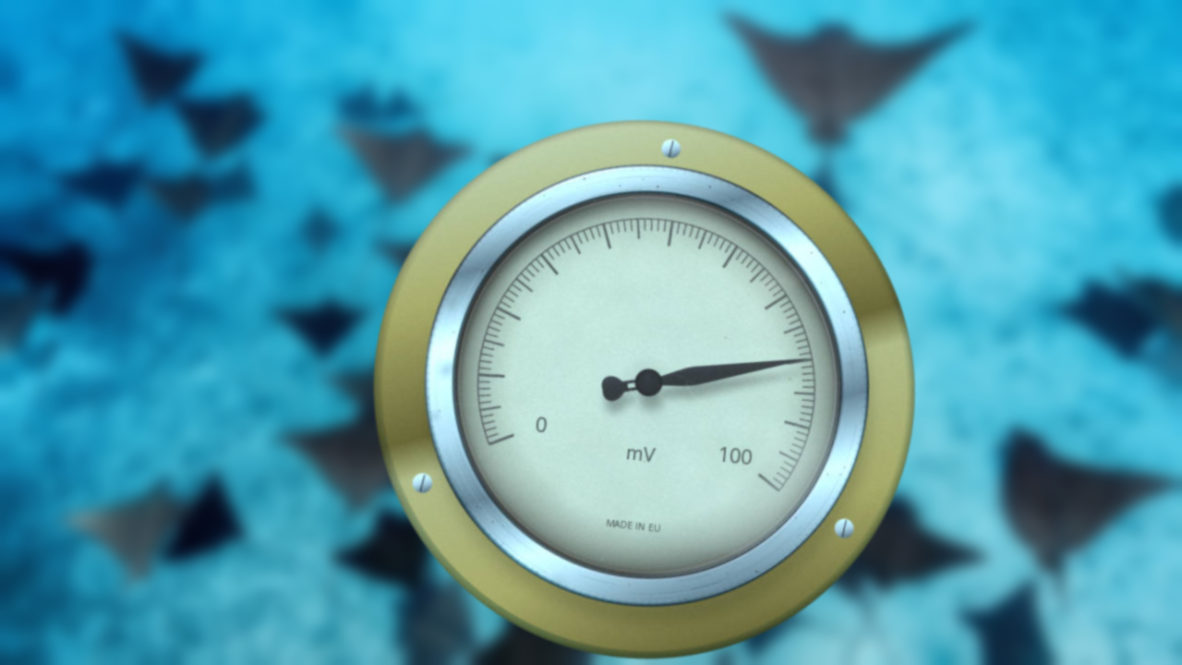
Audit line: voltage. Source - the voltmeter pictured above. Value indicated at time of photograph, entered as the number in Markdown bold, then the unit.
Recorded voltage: **80** mV
